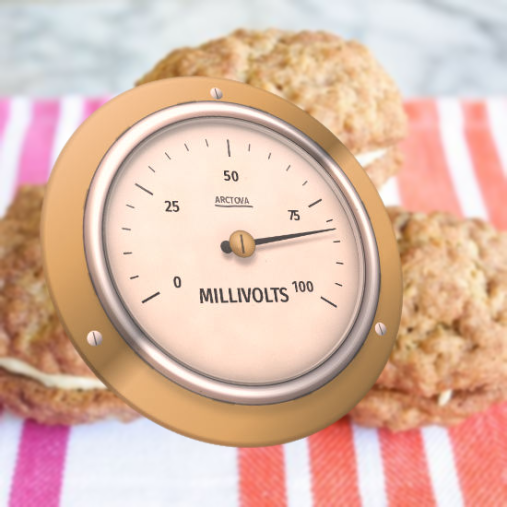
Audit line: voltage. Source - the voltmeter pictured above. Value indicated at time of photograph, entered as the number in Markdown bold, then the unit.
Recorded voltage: **82.5** mV
